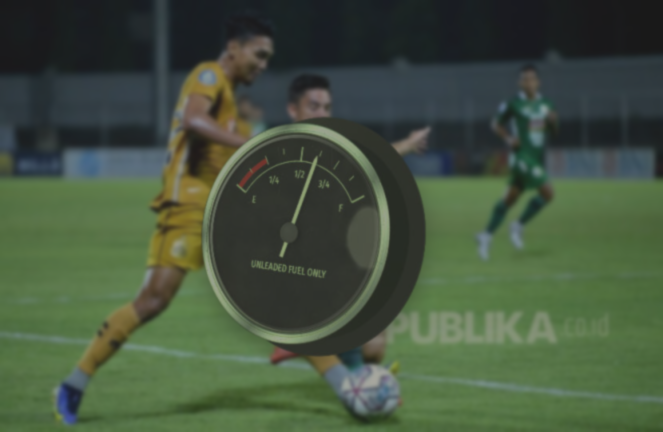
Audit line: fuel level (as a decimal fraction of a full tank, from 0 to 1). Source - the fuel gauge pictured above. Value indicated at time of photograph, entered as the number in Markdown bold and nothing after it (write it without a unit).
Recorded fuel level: **0.625**
